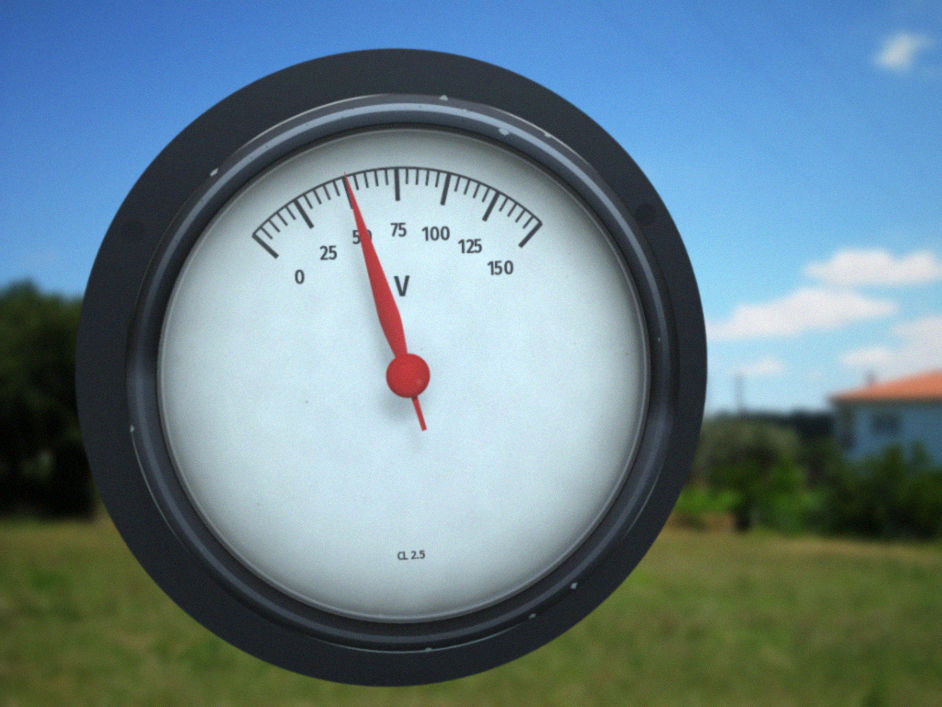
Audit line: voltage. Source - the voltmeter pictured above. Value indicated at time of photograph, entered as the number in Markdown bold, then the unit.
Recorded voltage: **50** V
